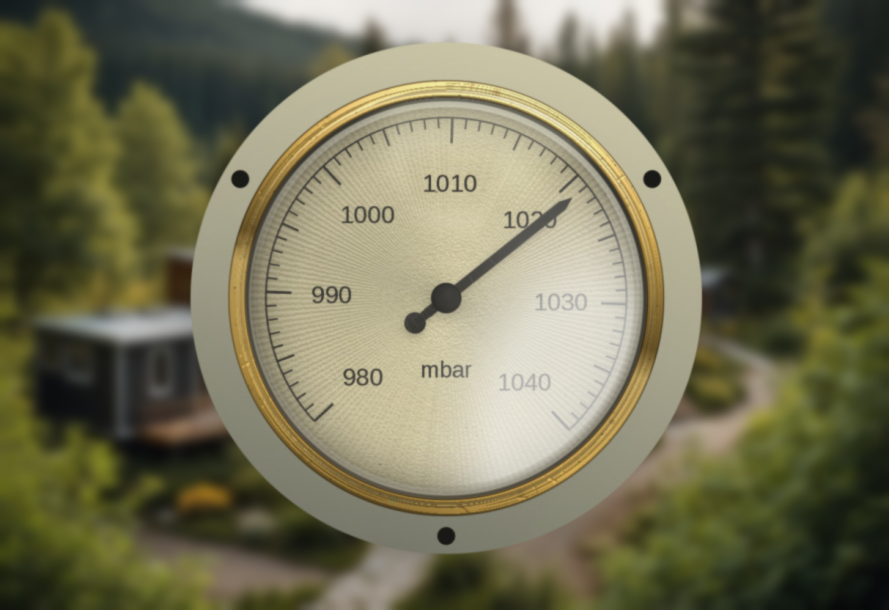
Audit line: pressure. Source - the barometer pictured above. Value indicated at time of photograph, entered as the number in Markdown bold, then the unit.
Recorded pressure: **1021** mbar
